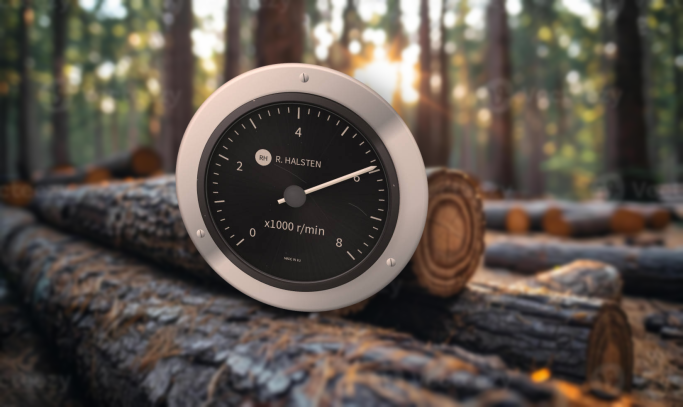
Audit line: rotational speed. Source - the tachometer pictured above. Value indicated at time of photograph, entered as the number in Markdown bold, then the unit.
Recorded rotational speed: **5900** rpm
